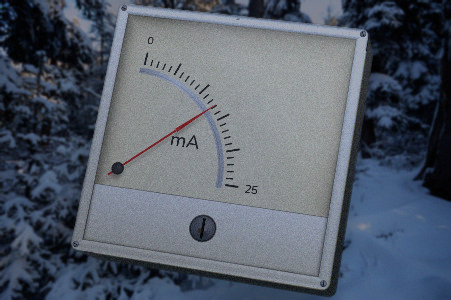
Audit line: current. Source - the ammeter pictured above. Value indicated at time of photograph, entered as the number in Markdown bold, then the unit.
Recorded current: **13** mA
